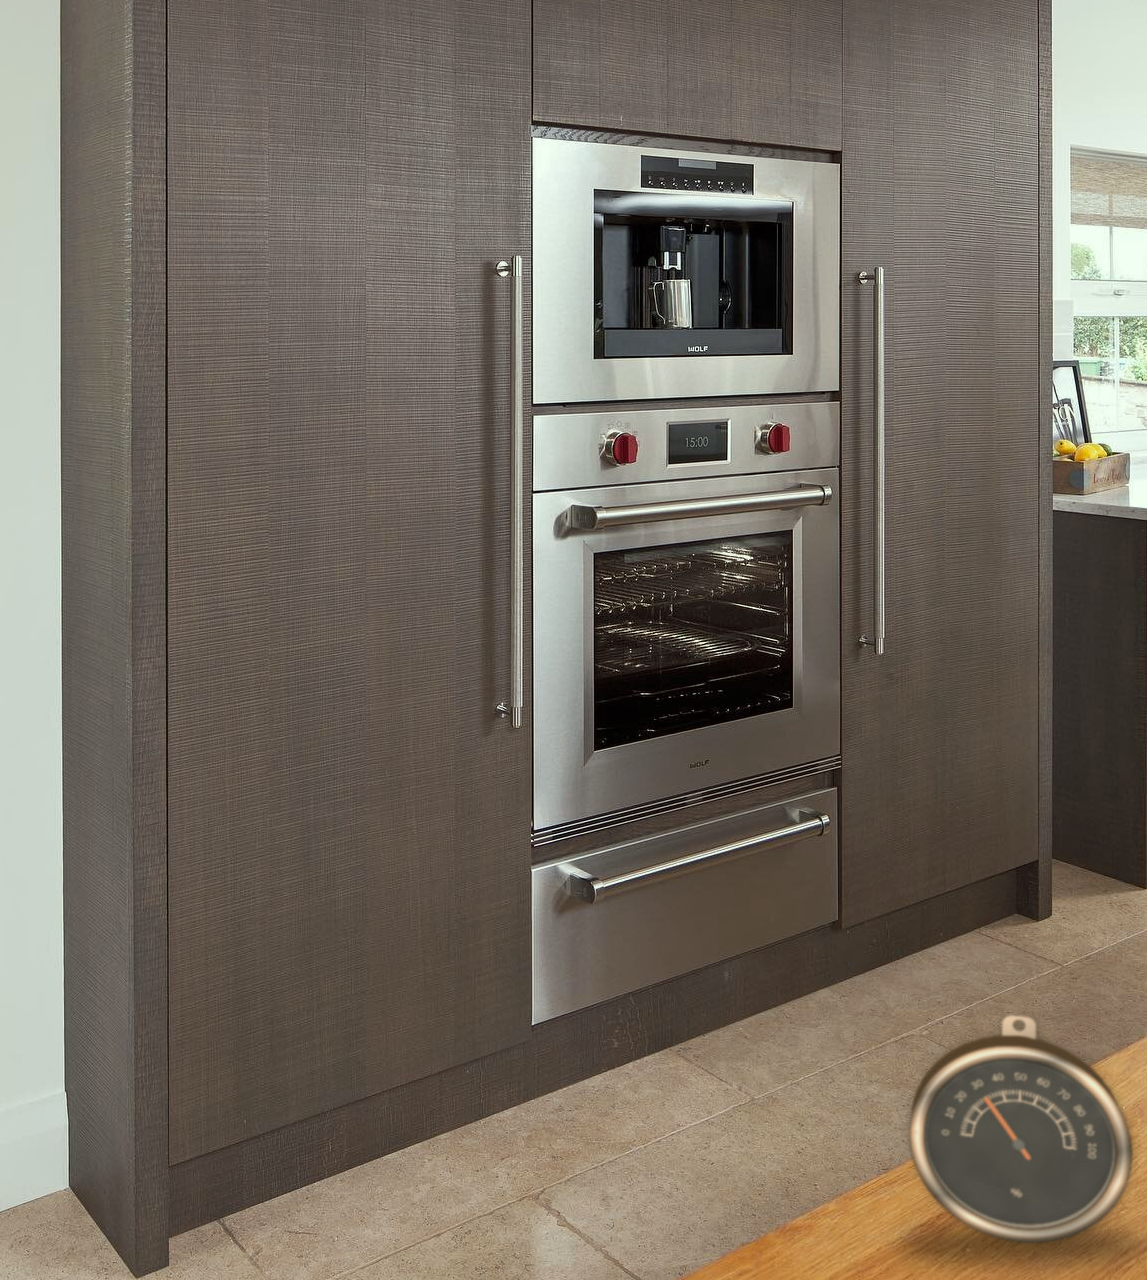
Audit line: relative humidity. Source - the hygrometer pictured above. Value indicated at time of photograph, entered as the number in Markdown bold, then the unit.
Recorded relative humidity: **30** %
